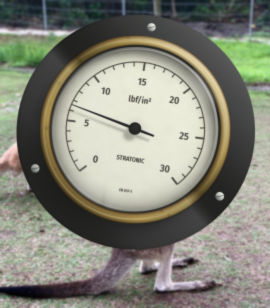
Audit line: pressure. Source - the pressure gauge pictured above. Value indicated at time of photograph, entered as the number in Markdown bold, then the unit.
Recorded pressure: **6.5** psi
